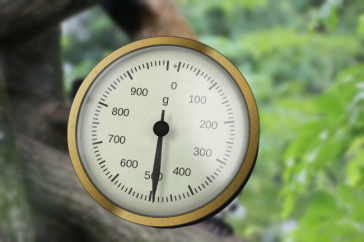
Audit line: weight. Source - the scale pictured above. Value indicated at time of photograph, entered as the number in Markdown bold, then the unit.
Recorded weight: **490** g
